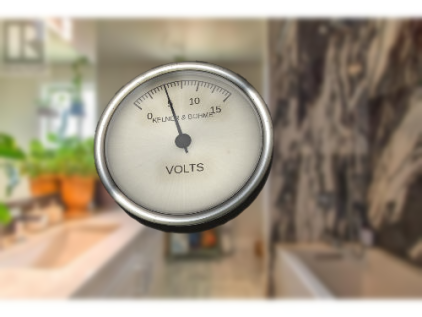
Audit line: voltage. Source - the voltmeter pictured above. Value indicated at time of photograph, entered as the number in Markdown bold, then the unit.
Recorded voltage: **5** V
